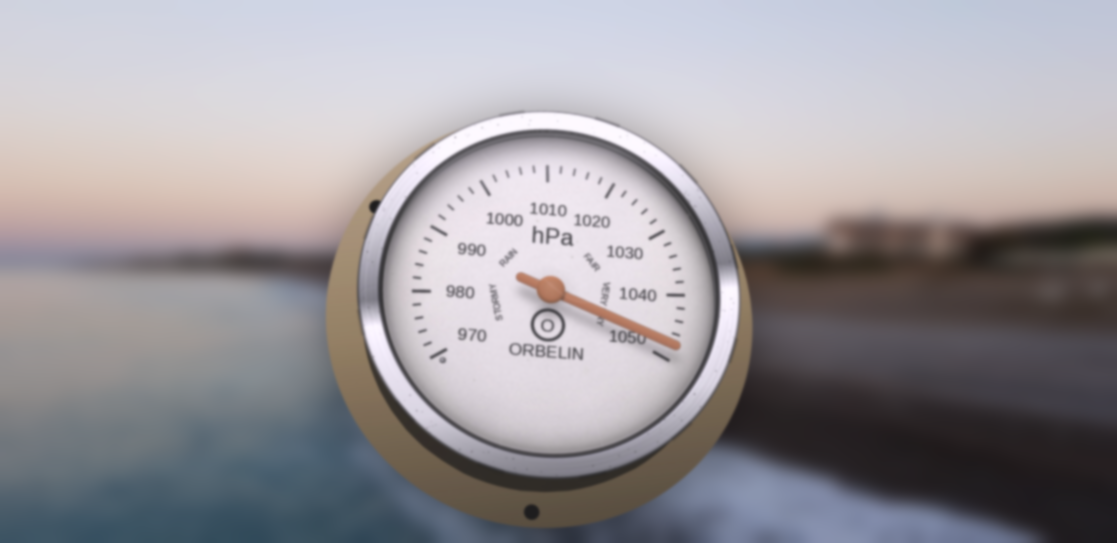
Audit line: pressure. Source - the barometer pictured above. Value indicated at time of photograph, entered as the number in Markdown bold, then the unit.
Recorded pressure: **1048** hPa
